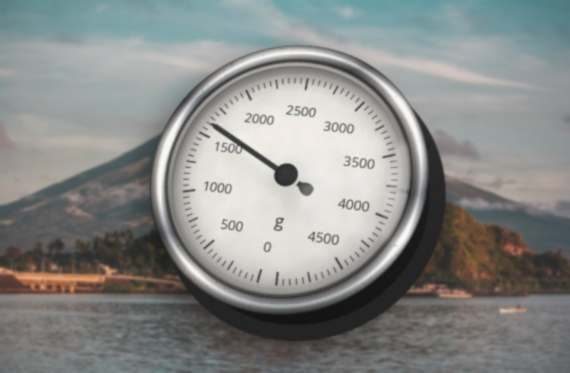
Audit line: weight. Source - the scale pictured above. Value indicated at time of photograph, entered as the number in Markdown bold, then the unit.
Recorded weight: **1600** g
